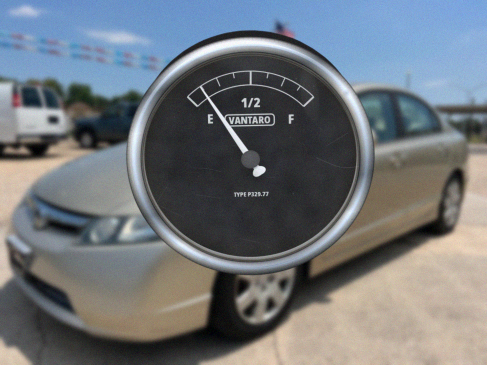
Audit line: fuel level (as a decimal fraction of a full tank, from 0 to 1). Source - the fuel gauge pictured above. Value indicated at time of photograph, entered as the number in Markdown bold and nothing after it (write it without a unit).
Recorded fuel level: **0.125**
